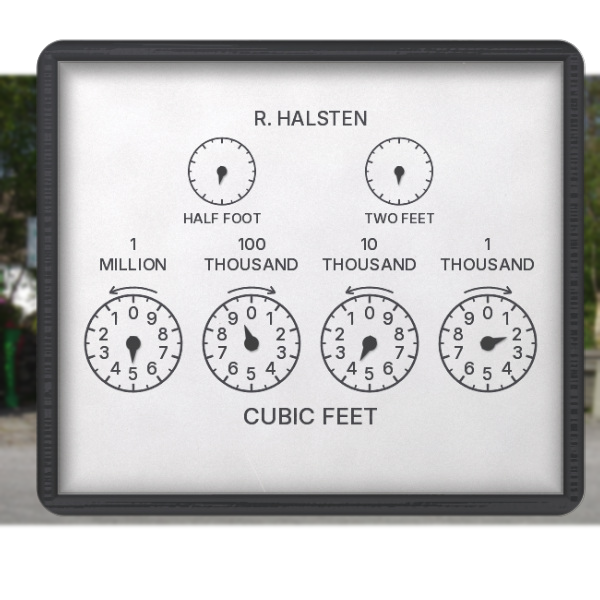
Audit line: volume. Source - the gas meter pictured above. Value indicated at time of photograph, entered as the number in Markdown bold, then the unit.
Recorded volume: **494200** ft³
